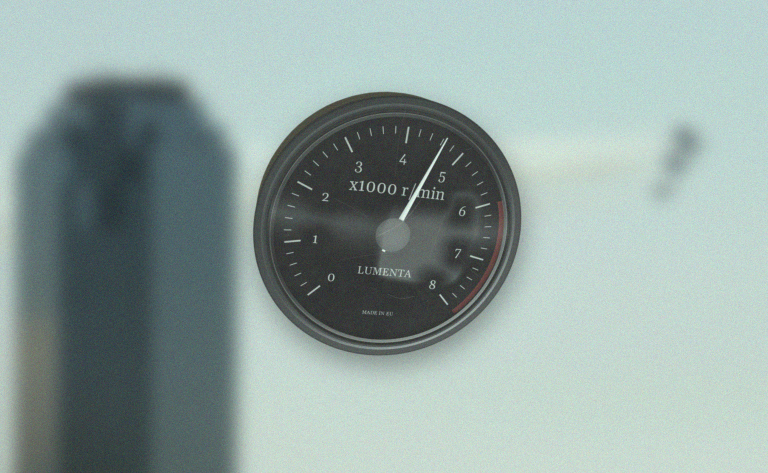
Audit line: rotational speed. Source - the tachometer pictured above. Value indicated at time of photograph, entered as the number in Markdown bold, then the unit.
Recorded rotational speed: **4600** rpm
